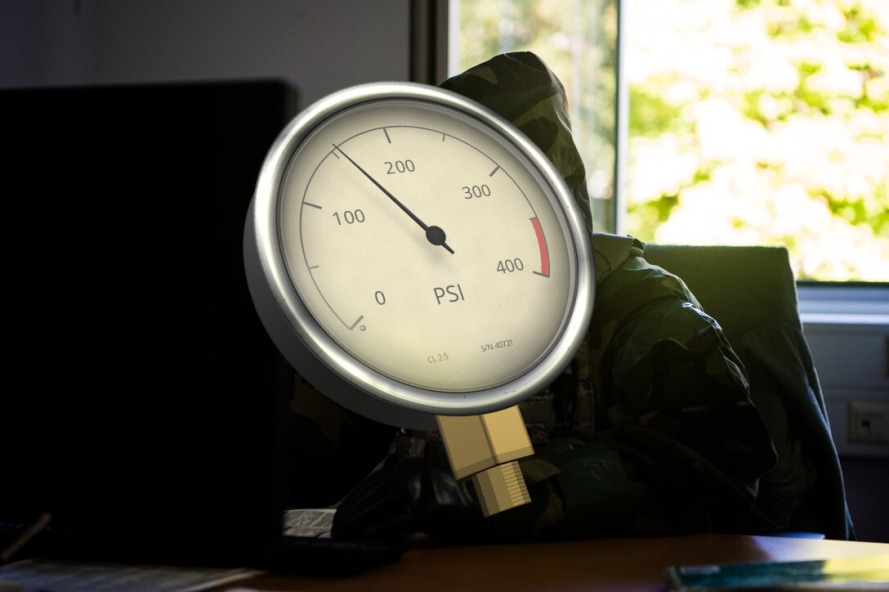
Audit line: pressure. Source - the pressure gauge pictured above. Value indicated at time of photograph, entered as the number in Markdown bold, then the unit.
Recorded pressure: **150** psi
